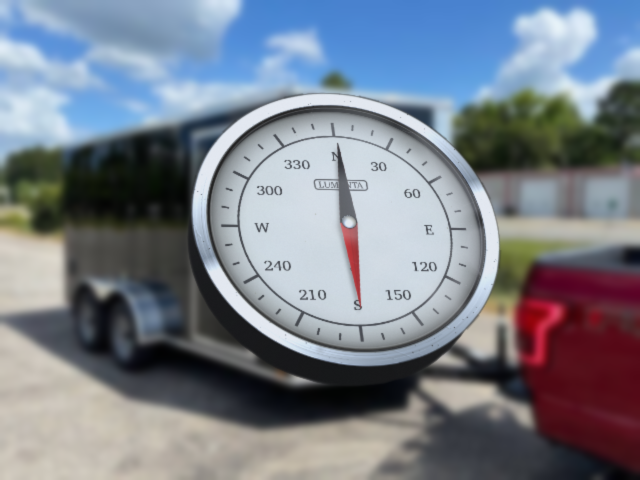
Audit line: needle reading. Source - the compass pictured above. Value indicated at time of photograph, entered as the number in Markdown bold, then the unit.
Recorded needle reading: **180** °
